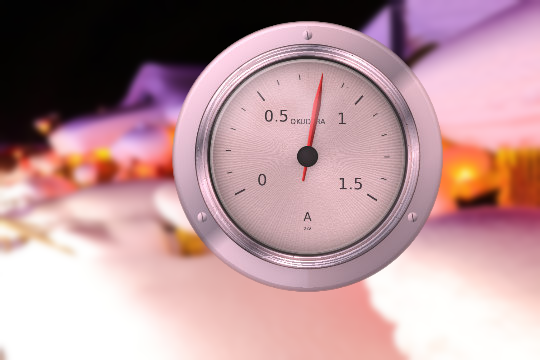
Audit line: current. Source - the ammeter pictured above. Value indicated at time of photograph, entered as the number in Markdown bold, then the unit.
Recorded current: **0.8** A
